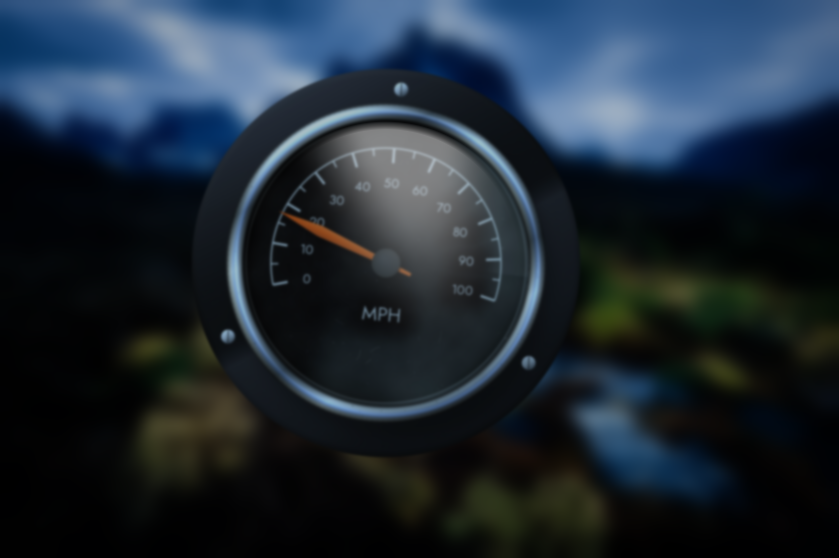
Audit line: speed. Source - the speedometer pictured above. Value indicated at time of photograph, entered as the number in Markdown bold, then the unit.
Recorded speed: **17.5** mph
